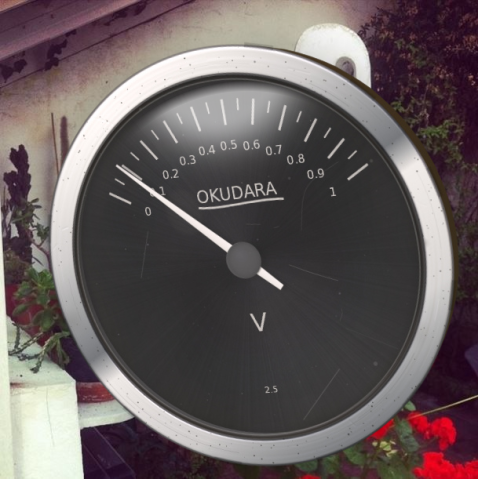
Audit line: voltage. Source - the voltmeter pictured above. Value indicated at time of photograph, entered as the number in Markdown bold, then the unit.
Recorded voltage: **0.1** V
